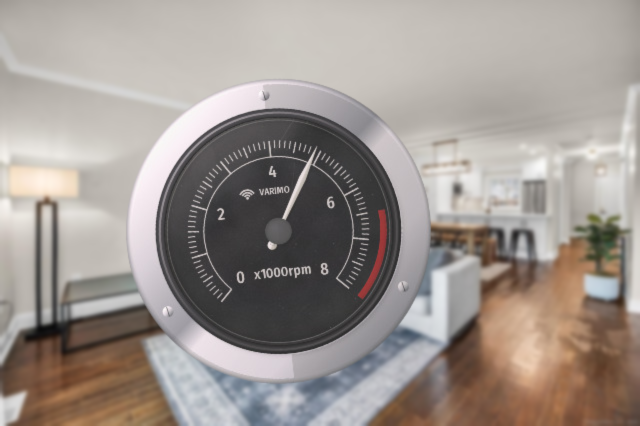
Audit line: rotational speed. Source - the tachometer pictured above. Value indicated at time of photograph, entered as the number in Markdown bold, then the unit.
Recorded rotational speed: **4900** rpm
